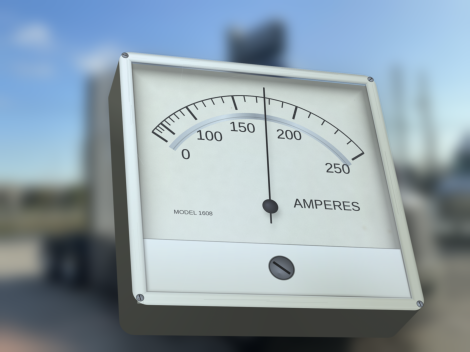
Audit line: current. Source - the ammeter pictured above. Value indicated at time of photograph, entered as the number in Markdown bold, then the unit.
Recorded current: **175** A
